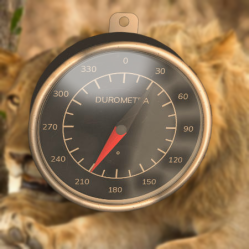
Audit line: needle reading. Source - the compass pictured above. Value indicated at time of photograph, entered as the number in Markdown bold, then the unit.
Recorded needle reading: **210** °
